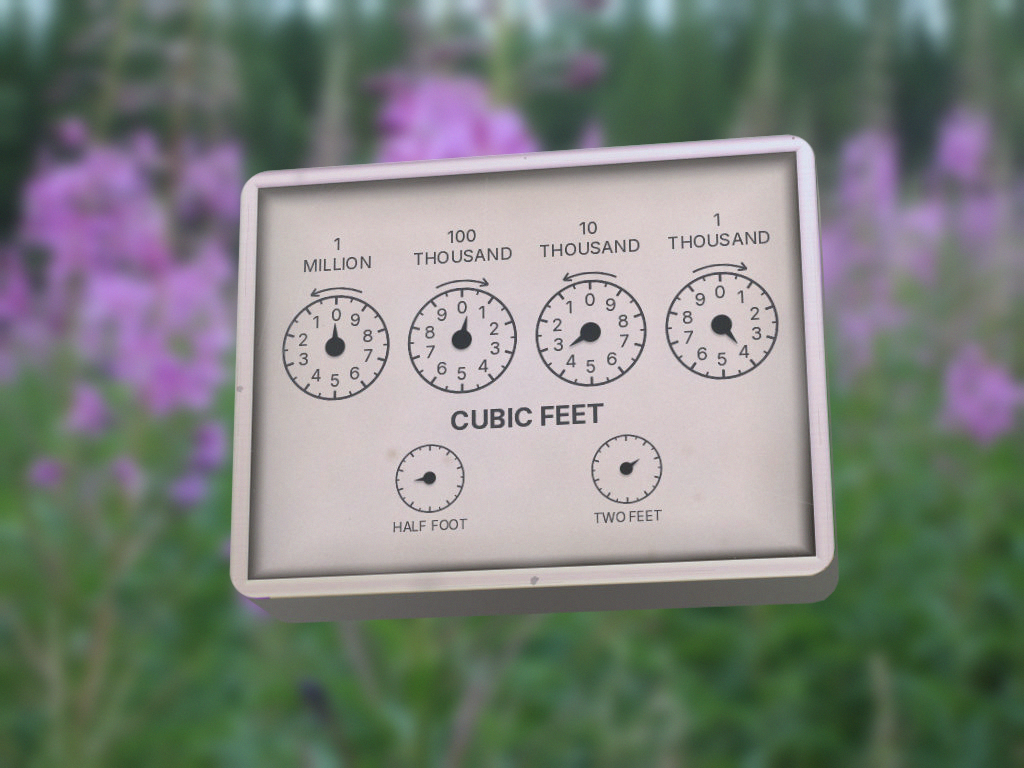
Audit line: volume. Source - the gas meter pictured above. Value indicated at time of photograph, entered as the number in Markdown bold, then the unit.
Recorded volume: **3400** ft³
